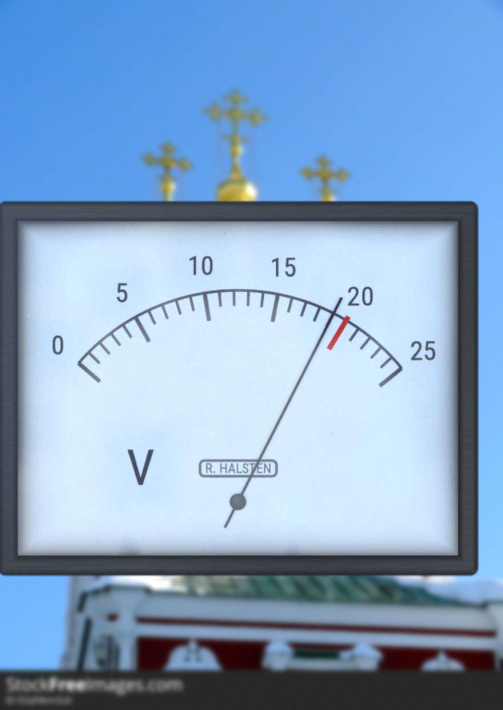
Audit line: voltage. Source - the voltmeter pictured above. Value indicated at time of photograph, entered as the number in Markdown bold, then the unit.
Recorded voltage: **19** V
